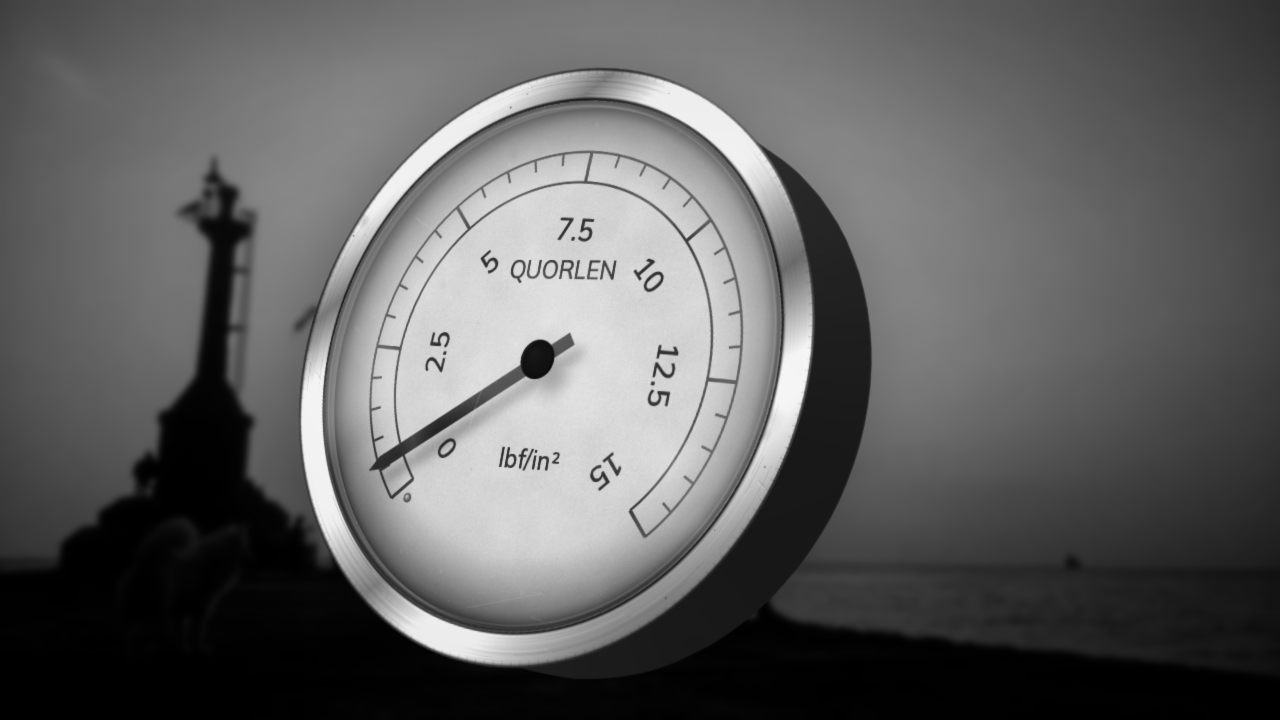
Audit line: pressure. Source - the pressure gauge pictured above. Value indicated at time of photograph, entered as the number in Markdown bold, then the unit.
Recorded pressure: **0.5** psi
